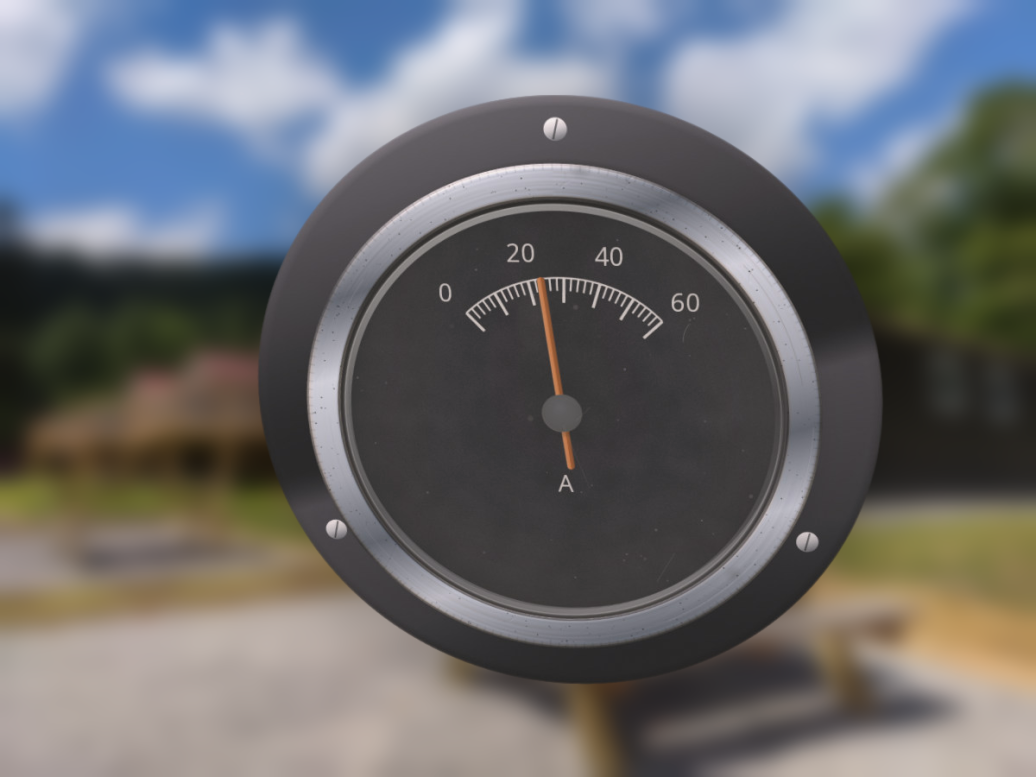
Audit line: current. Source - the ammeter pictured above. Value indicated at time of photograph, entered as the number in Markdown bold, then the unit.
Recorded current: **24** A
